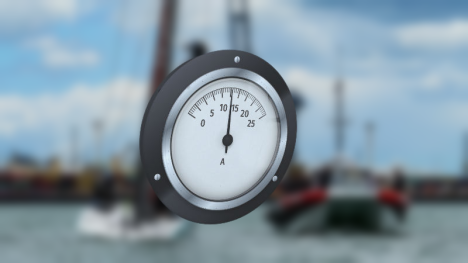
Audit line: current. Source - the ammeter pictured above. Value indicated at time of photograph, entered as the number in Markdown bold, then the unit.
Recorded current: **12.5** A
